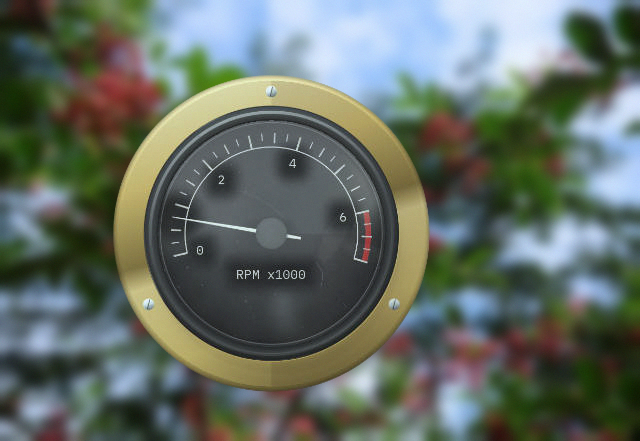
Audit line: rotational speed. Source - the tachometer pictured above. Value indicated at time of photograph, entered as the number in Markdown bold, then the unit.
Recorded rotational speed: **750** rpm
